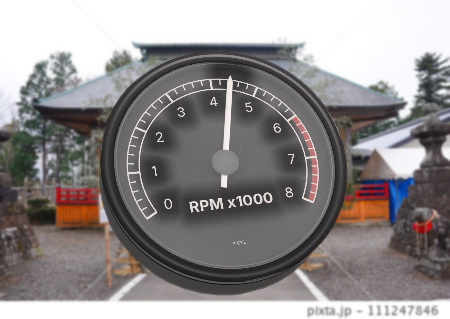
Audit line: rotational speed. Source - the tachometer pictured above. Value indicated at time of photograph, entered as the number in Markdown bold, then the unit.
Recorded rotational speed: **4400** rpm
